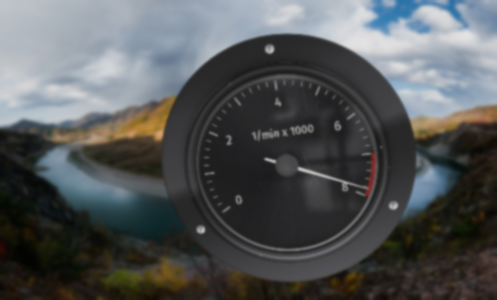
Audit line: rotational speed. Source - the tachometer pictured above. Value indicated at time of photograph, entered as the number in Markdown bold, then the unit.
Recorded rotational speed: **7800** rpm
